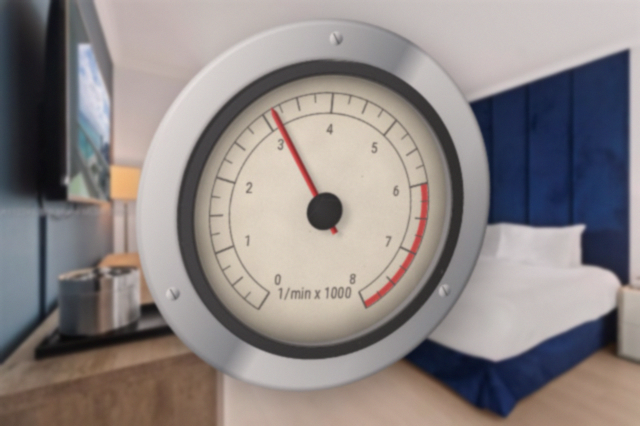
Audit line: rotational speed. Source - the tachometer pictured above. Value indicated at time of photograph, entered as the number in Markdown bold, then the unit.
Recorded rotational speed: **3125** rpm
